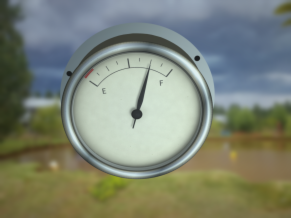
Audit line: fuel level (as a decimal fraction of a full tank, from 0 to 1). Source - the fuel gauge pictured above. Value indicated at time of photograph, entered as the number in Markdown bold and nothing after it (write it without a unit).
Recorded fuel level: **0.75**
